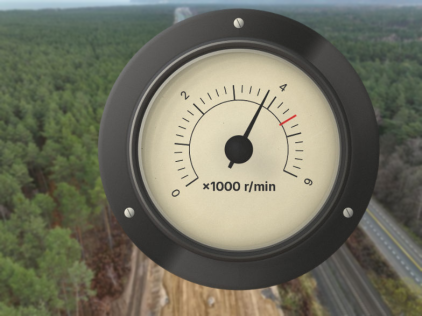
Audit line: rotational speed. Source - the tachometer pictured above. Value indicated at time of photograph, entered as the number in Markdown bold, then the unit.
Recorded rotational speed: **3800** rpm
